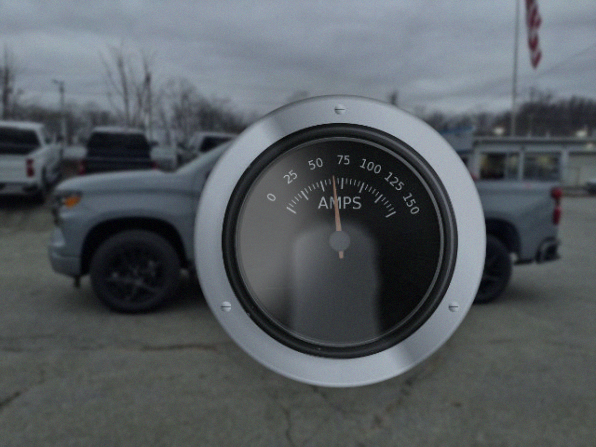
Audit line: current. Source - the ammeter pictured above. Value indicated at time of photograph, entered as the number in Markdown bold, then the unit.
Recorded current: **65** A
